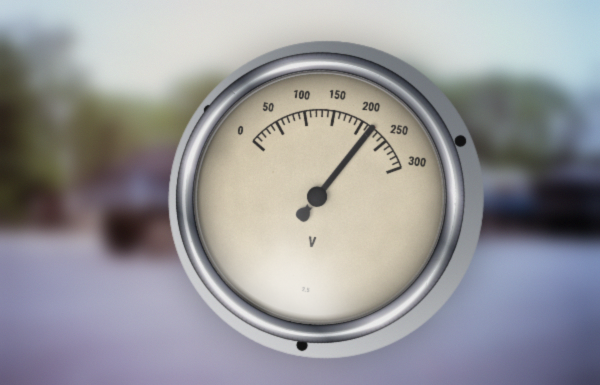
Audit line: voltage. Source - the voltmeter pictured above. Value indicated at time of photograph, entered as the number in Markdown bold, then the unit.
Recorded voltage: **220** V
